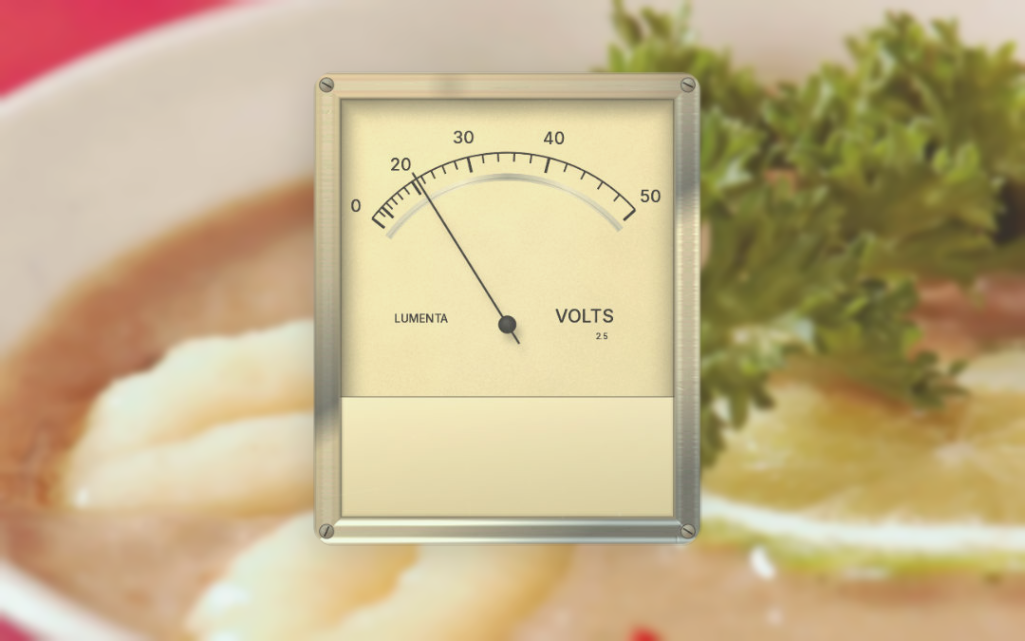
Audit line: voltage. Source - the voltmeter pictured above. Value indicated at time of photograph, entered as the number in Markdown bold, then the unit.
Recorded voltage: **21** V
